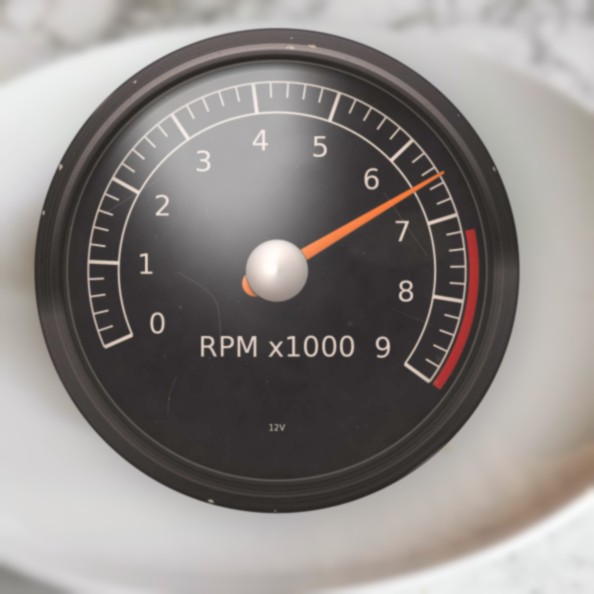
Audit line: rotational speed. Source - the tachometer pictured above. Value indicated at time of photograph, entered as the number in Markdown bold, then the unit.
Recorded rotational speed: **6500** rpm
